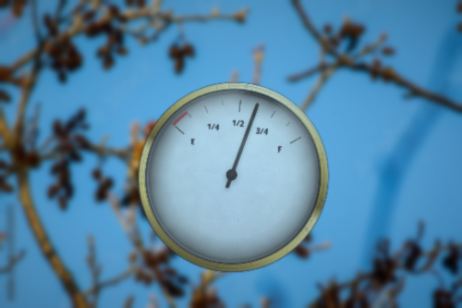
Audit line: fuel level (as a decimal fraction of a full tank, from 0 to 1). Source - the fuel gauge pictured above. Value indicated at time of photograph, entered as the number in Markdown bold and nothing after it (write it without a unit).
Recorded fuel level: **0.625**
